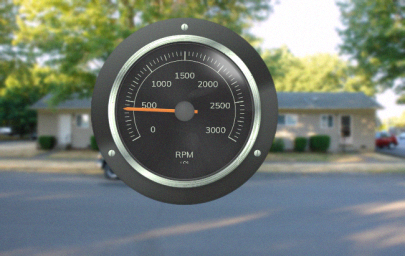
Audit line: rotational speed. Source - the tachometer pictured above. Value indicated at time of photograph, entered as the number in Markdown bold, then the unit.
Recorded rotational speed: **400** rpm
